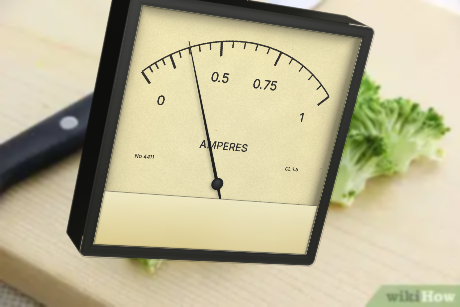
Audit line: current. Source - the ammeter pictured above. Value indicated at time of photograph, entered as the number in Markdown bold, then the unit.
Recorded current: **0.35** A
